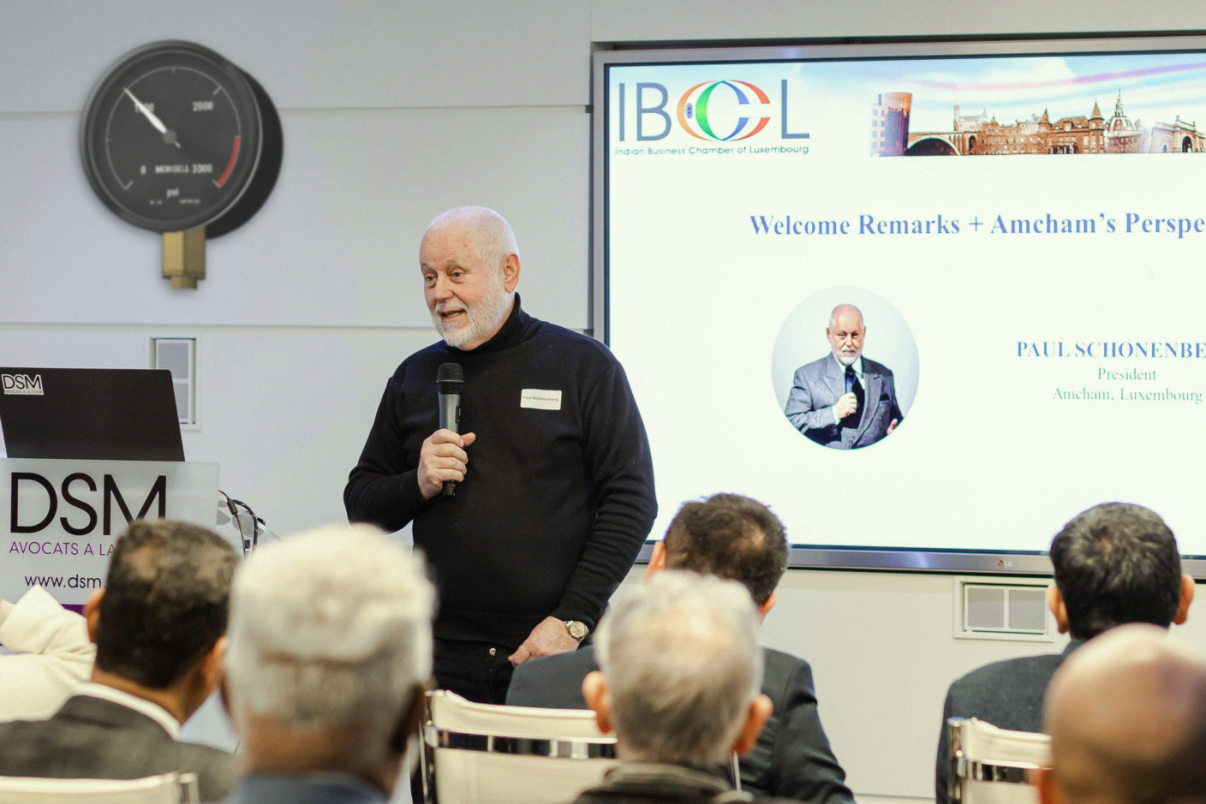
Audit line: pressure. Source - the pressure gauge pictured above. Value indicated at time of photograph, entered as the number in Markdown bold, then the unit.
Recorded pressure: **1000** psi
